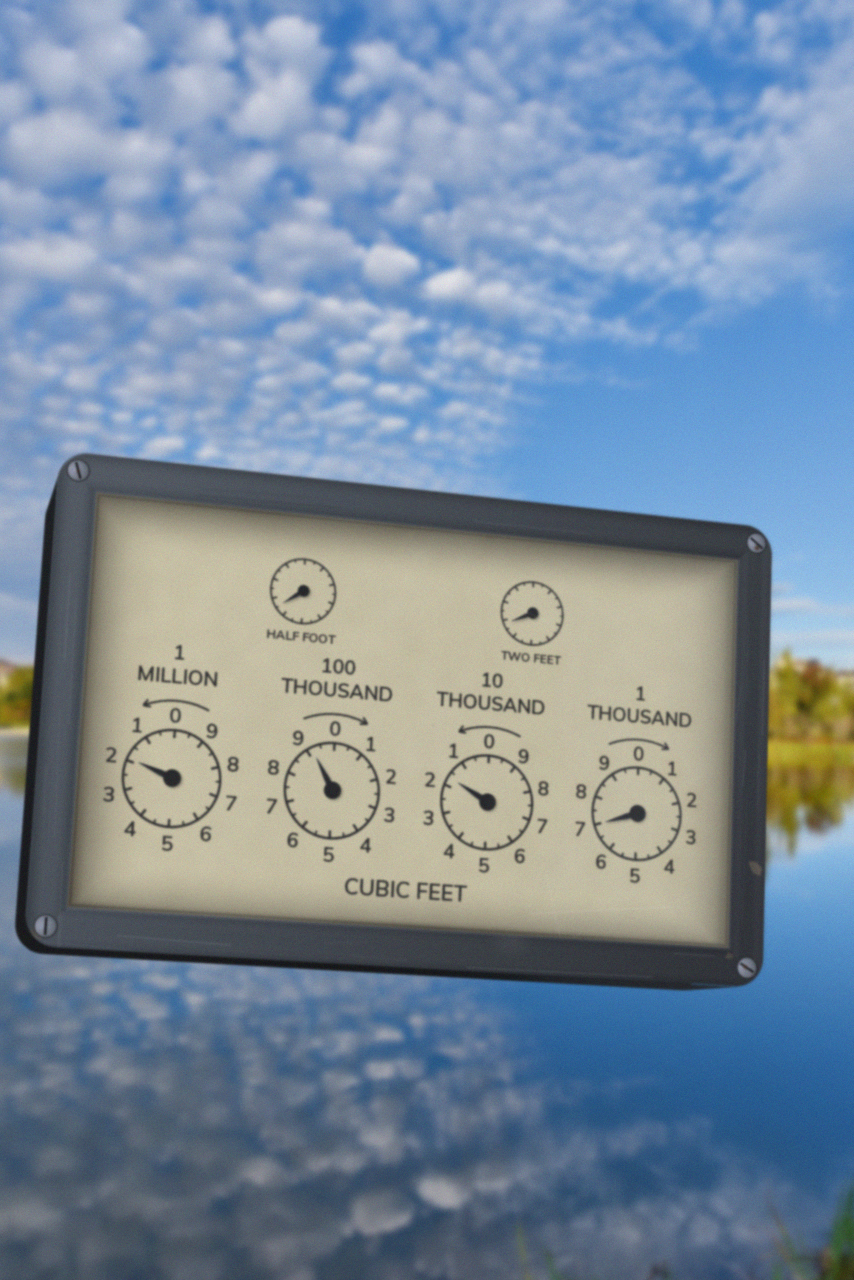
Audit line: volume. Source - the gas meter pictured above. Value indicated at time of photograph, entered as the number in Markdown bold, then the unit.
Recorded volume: **191700** ft³
